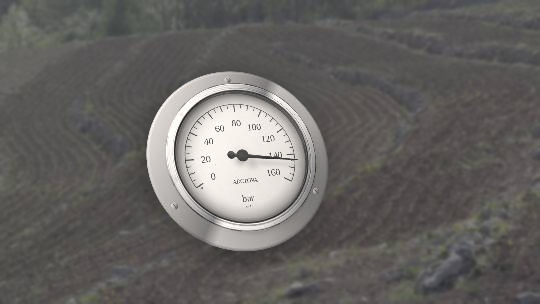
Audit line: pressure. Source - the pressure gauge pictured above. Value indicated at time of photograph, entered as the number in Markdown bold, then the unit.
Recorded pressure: **145** bar
